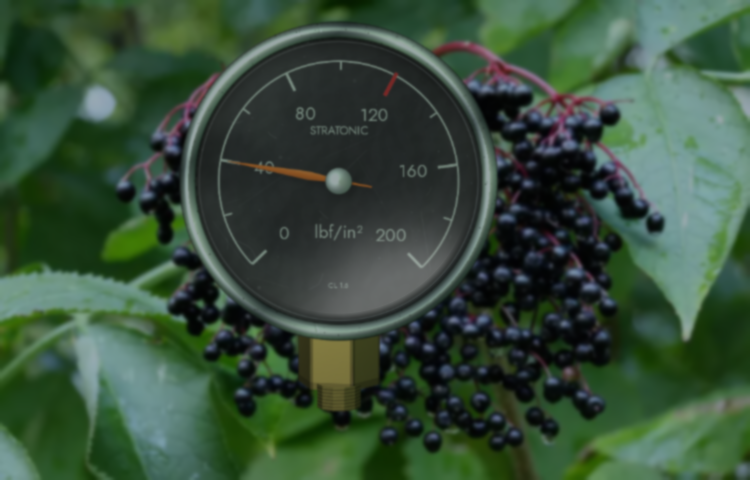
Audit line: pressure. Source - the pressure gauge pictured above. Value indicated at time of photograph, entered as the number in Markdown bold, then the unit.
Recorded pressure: **40** psi
